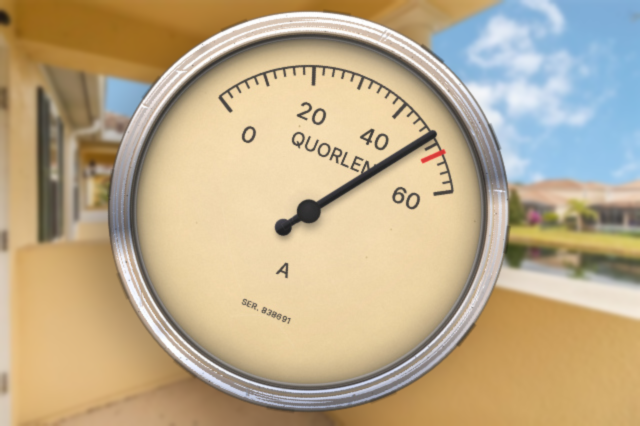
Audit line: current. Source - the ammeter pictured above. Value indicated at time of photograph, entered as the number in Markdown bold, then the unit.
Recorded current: **48** A
